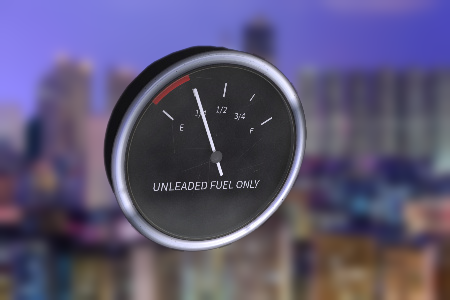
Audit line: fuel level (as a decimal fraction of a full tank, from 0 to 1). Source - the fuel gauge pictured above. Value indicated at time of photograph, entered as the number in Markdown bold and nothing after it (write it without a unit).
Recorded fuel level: **0.25**
